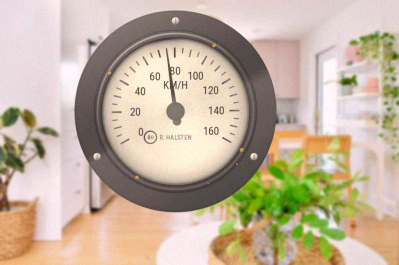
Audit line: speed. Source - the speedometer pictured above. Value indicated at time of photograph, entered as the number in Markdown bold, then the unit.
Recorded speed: **75** km/h
